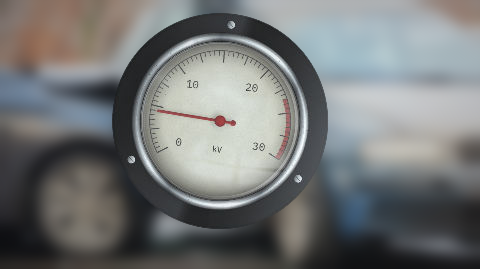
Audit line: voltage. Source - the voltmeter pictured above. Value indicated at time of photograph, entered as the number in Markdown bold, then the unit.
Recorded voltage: **4.5** kV
